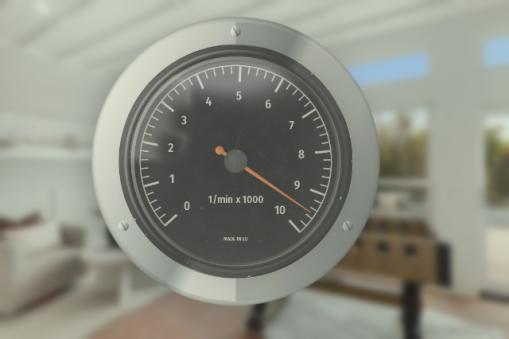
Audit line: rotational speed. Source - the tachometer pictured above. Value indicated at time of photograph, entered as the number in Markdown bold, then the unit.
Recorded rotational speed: **9500** rpm
